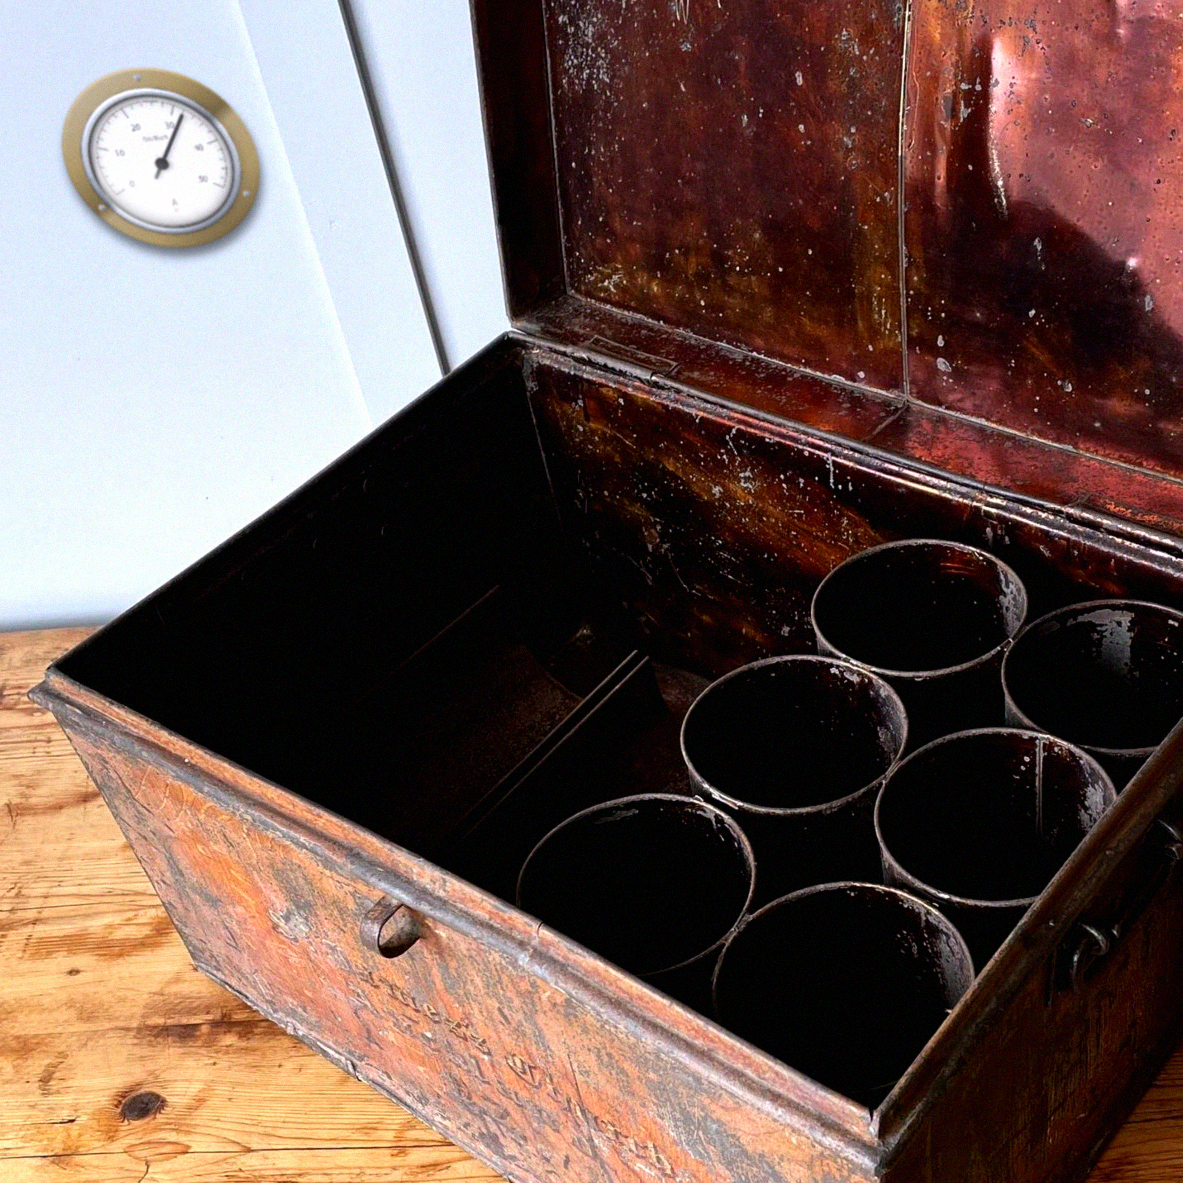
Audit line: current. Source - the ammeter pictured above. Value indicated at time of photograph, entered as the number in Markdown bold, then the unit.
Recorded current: **32** A
